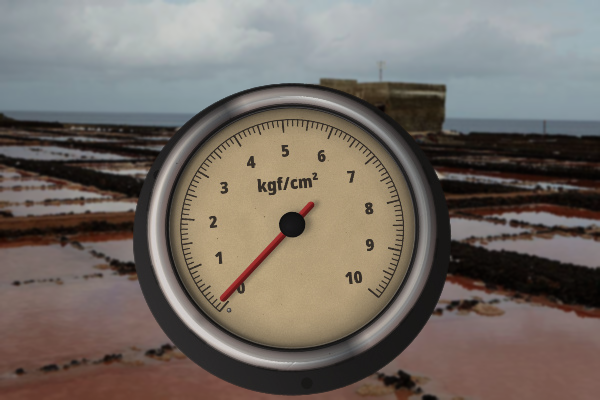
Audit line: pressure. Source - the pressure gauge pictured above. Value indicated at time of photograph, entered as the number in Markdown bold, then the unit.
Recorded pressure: **0.1** kg/cm²
